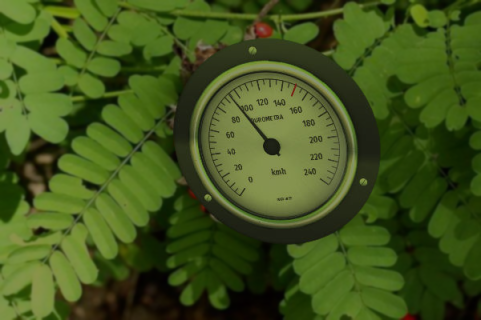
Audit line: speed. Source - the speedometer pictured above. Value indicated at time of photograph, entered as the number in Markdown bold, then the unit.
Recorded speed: **95** km/h
